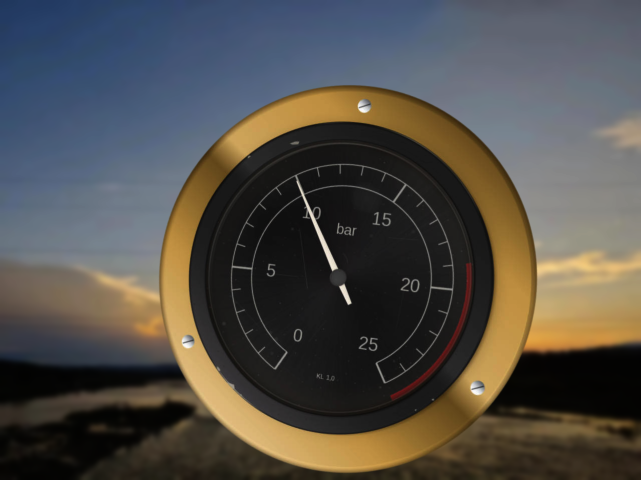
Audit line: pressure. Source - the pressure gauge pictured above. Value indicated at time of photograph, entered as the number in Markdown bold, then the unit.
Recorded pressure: **10** bar
